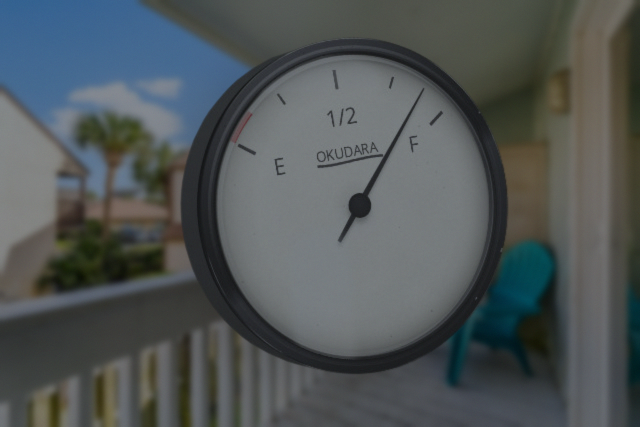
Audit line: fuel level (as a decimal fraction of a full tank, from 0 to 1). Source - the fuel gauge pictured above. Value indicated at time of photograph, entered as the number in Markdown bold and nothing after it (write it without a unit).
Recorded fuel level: **0.875**
